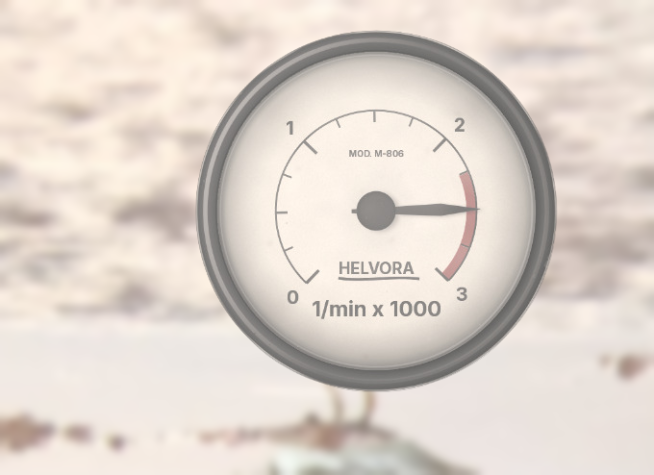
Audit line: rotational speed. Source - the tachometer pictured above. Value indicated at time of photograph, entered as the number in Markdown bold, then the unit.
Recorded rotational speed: **2500** rpm
